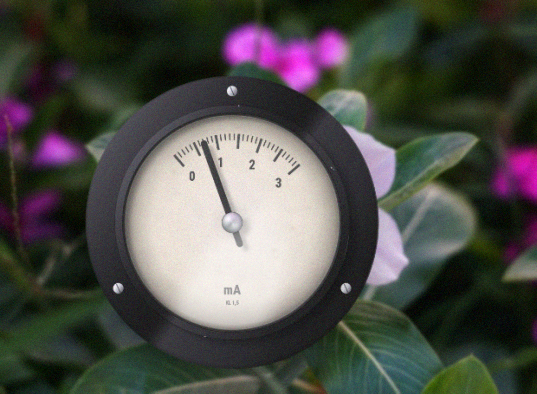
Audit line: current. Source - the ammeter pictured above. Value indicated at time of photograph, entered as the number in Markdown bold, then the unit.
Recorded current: **0.7** mA
